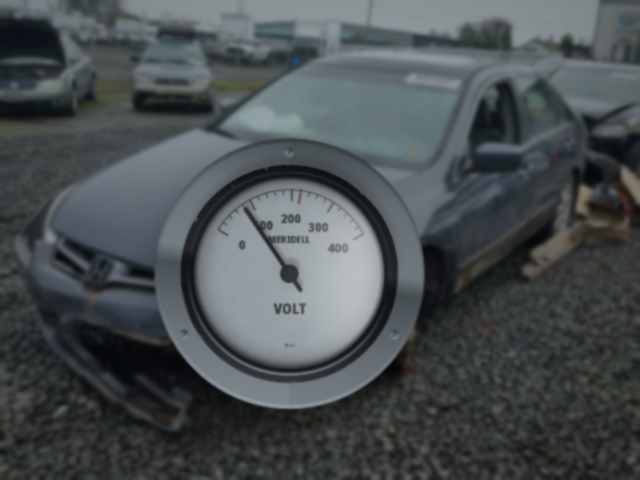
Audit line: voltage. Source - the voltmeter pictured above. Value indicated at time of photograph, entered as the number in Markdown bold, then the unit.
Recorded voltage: **80** V
